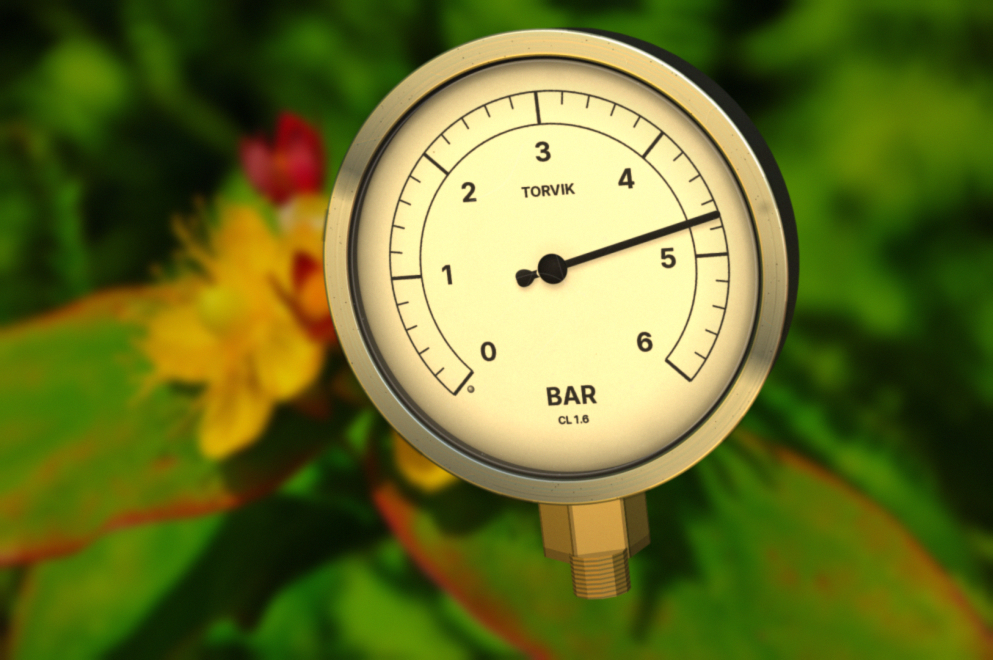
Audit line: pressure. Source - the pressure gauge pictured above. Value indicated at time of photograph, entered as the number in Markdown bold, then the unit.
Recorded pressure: **4.7** bar
